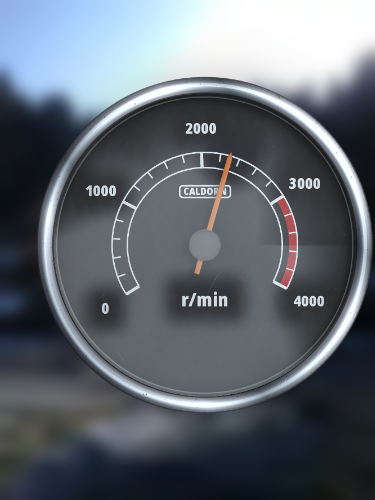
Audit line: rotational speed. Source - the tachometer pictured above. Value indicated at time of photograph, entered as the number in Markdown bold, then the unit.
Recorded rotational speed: **2300** rpm
